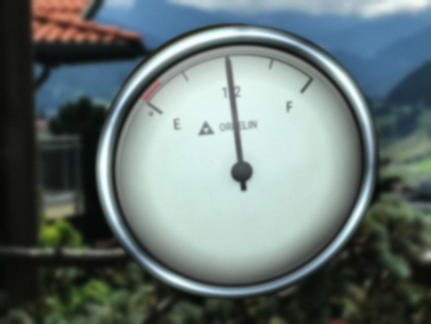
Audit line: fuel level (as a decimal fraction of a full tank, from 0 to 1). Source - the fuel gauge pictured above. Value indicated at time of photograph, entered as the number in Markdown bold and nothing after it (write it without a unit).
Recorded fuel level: **0.5**
